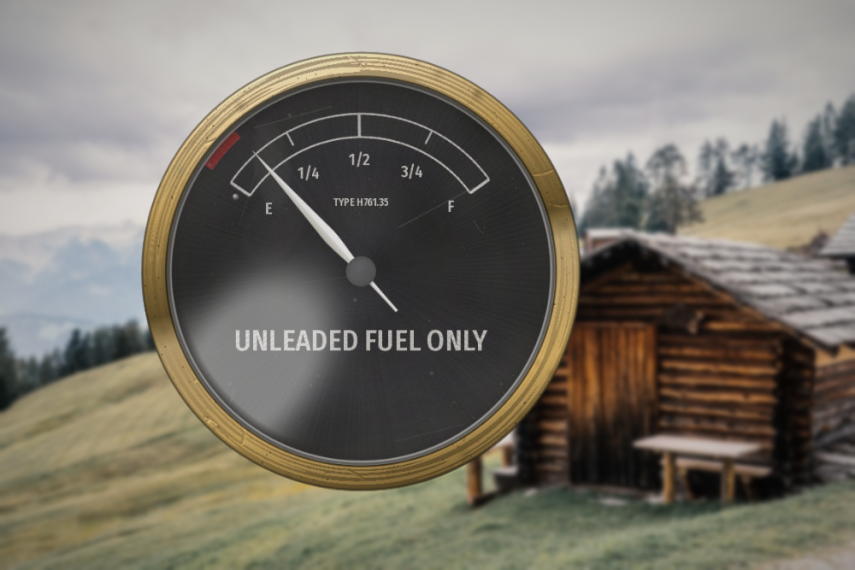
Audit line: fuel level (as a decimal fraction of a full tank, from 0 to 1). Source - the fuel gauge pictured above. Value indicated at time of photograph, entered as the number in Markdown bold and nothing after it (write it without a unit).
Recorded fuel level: **0.125**
